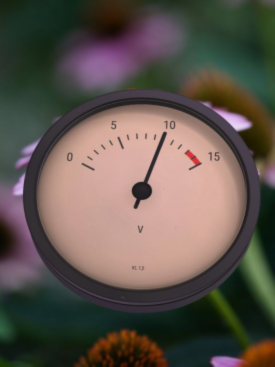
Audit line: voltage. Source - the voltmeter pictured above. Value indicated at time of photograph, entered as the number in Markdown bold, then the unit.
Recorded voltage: **10** V
